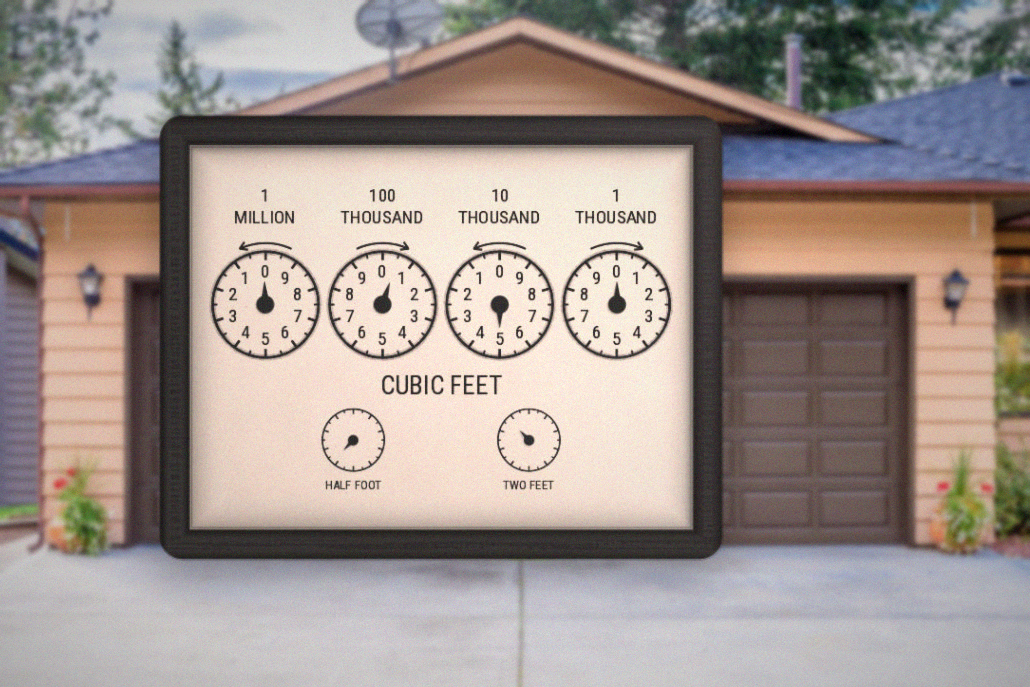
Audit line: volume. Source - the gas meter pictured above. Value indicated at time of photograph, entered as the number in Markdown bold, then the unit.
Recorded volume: **5000** ft³
